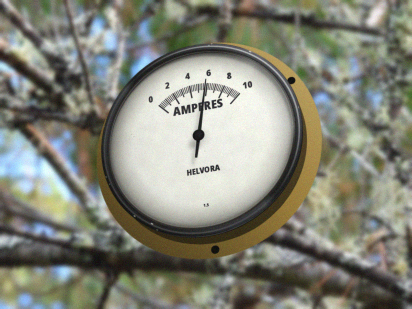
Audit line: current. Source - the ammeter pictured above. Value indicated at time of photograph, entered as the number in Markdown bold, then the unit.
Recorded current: **6** A
